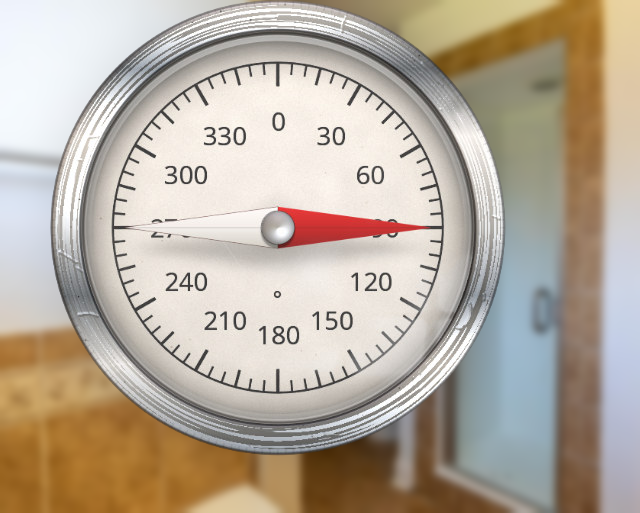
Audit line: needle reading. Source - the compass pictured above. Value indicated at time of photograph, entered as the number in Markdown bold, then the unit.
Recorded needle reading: **90** °
